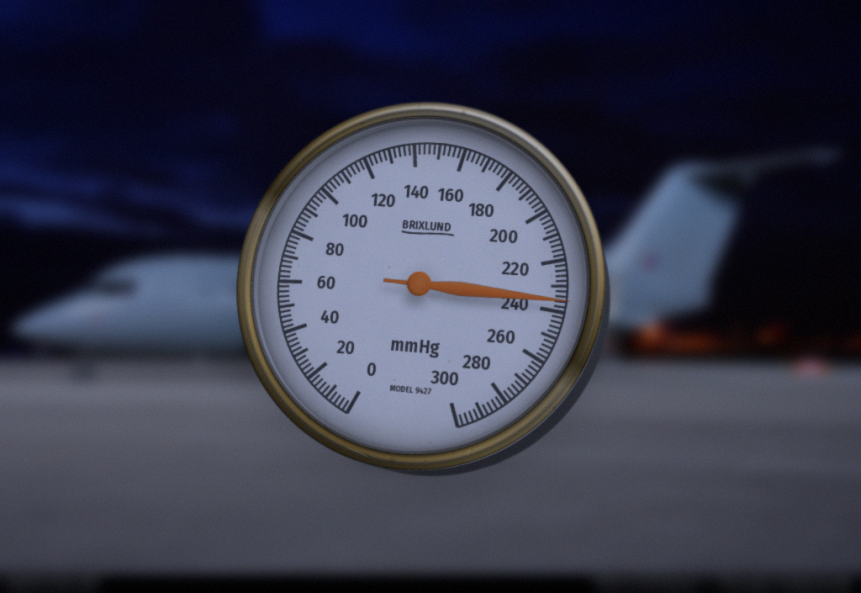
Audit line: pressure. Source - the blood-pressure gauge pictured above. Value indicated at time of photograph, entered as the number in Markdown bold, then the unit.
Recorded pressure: **236** mmHg
